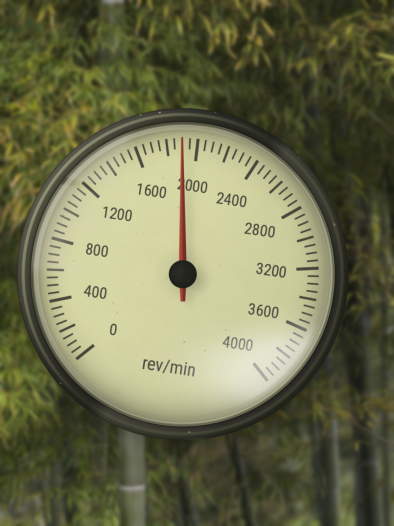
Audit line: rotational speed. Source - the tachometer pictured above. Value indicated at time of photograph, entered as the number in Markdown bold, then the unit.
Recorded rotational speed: **1900** rpm
